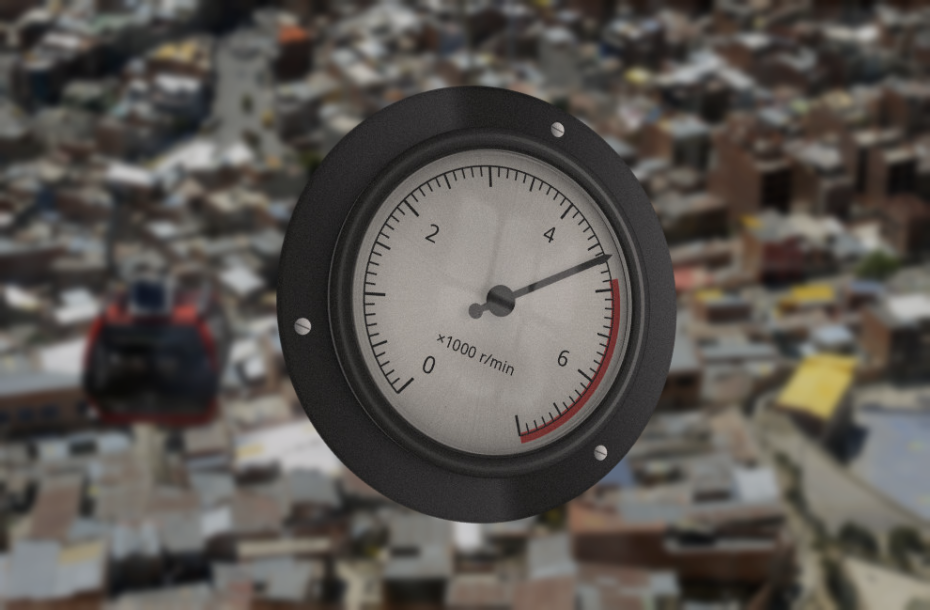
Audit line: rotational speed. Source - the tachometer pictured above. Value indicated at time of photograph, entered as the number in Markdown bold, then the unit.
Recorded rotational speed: **4650** rpm
